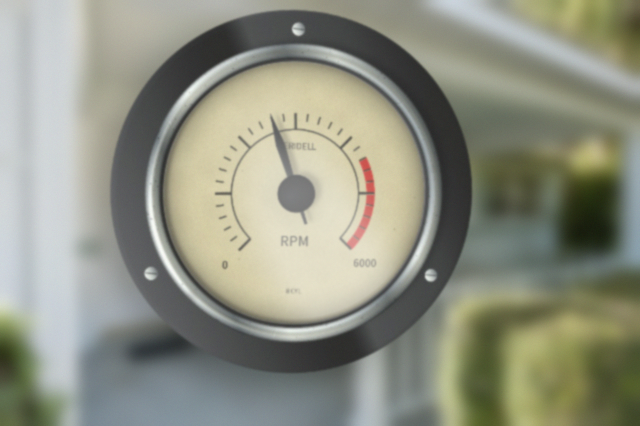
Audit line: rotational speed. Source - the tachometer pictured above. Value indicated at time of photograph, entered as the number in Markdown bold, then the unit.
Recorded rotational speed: **2600** rpm
